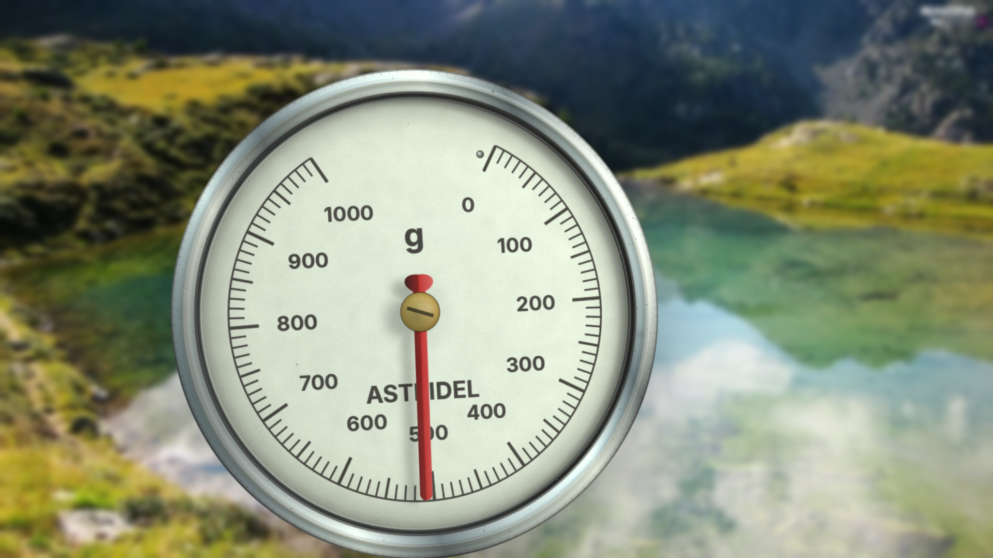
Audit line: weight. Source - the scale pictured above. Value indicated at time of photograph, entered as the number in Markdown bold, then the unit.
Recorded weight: **510** g
